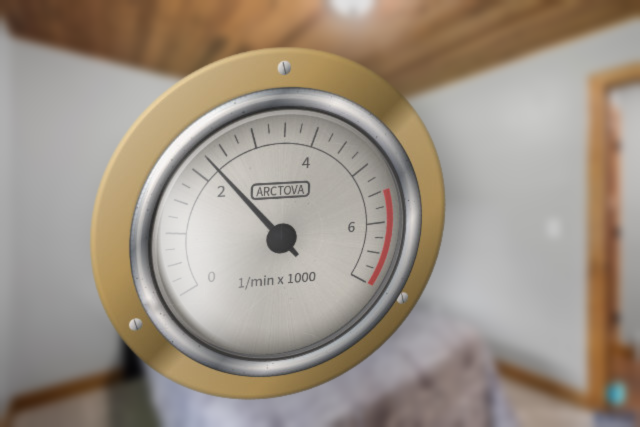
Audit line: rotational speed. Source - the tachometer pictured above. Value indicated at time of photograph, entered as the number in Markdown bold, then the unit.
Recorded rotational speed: **2250** rpm
